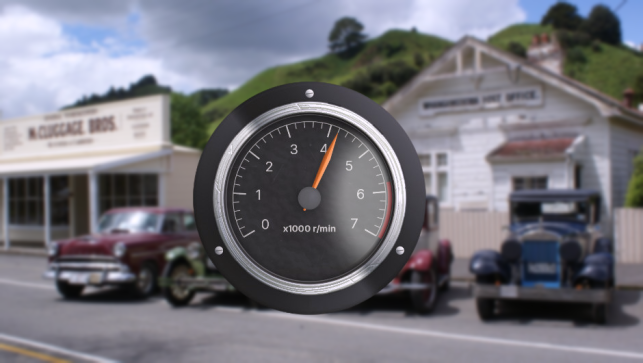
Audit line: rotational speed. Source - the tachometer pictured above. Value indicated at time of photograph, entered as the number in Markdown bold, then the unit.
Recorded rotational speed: **4200** rpm
